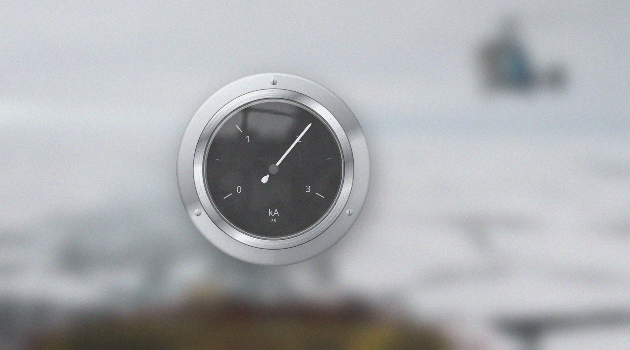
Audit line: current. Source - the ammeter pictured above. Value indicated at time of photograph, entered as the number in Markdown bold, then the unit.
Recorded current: **2** kA
